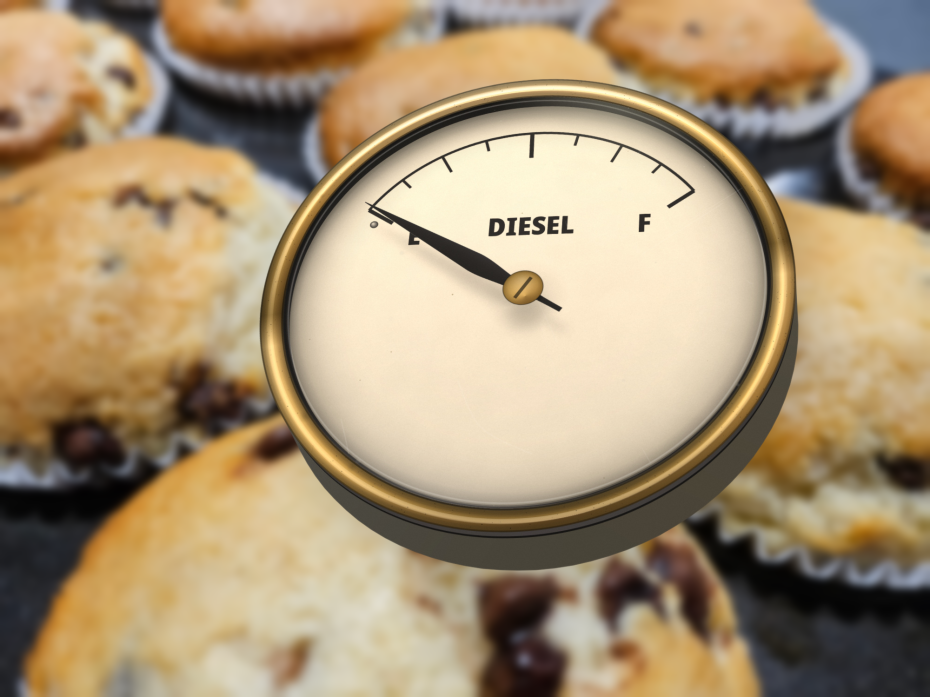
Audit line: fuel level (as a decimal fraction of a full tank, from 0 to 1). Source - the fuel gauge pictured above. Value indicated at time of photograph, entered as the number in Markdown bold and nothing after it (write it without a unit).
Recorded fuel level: **0**
